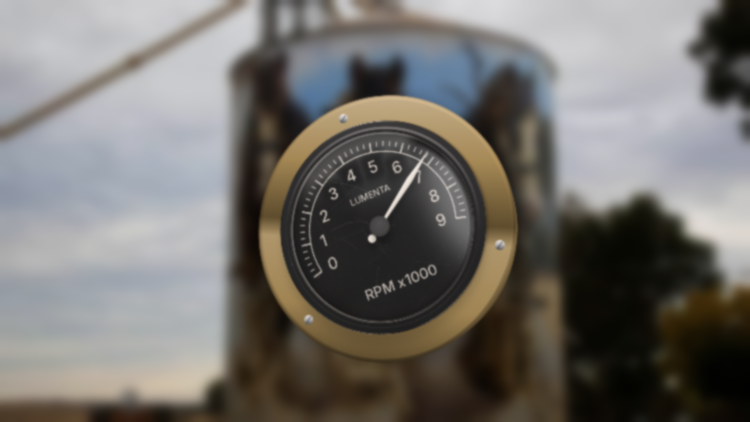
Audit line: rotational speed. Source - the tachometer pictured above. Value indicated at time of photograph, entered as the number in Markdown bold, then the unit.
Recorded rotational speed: **6800** rpm
